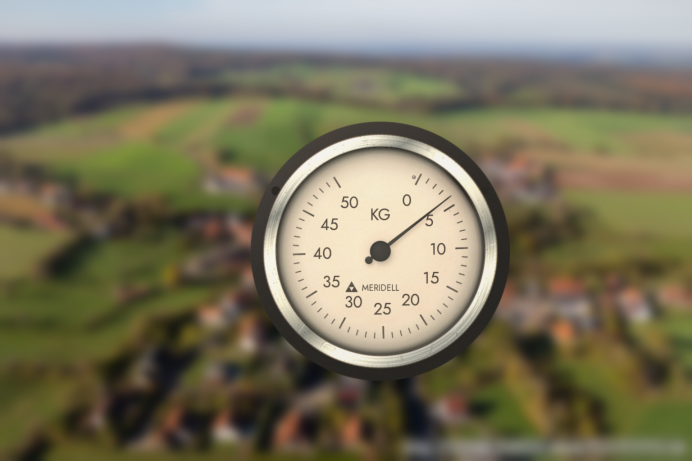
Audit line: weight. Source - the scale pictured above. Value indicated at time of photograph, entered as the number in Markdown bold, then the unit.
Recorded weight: **4** kg
